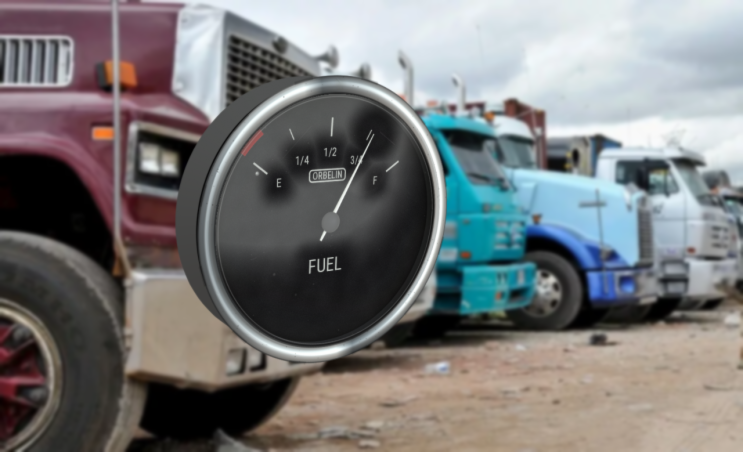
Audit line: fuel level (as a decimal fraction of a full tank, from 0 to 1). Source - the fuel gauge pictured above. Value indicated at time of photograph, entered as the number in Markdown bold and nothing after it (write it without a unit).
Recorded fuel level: **0.75**
